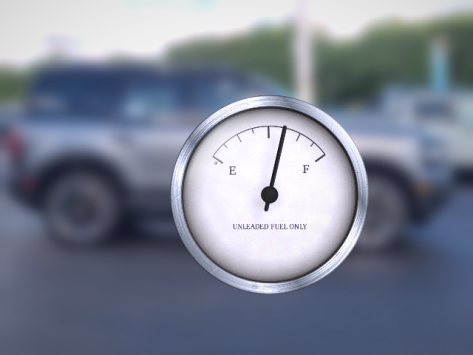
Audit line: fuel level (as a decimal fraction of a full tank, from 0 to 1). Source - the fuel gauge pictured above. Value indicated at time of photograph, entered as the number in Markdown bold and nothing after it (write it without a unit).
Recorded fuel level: **0.625**
